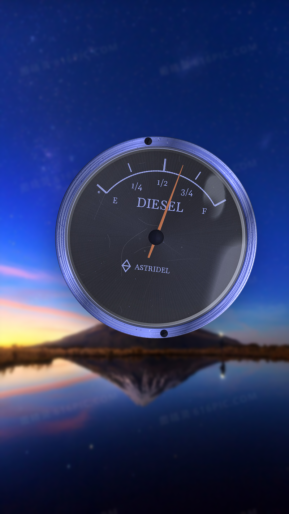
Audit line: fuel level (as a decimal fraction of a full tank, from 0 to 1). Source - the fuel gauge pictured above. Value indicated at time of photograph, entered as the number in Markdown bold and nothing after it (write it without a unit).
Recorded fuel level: **0.625**
